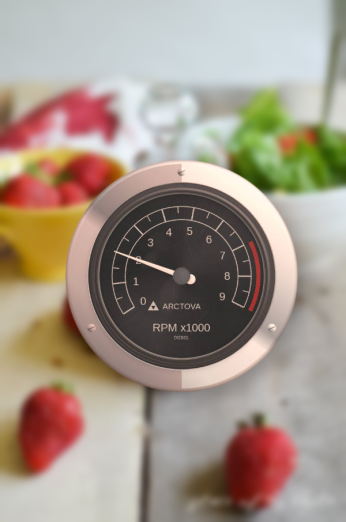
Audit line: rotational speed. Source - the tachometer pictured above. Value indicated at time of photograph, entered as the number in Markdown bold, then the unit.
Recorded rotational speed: **2000** rpm
